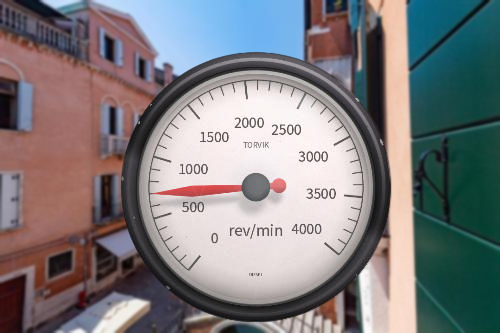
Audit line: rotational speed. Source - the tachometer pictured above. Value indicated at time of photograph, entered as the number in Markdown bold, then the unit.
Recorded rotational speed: **700** rpm
